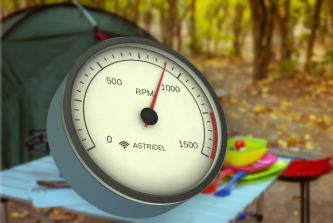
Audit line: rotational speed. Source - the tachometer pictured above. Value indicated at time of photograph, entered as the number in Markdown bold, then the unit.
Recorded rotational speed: **900** rpm
